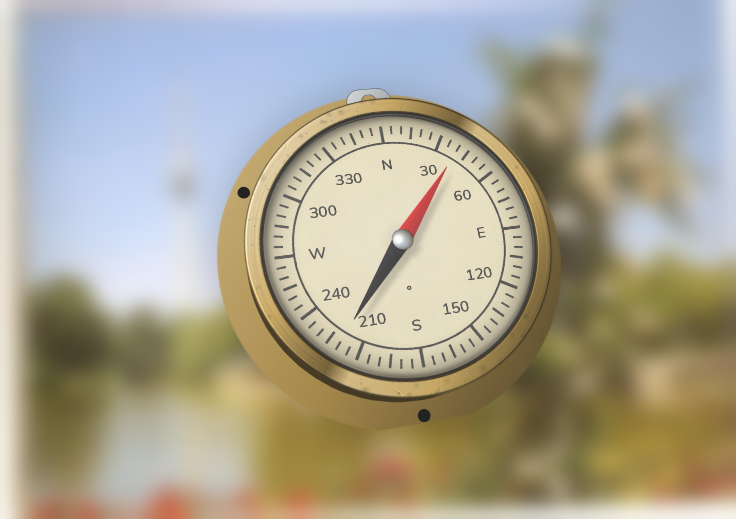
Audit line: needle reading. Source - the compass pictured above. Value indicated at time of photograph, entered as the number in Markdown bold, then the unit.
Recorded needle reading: **40** °
